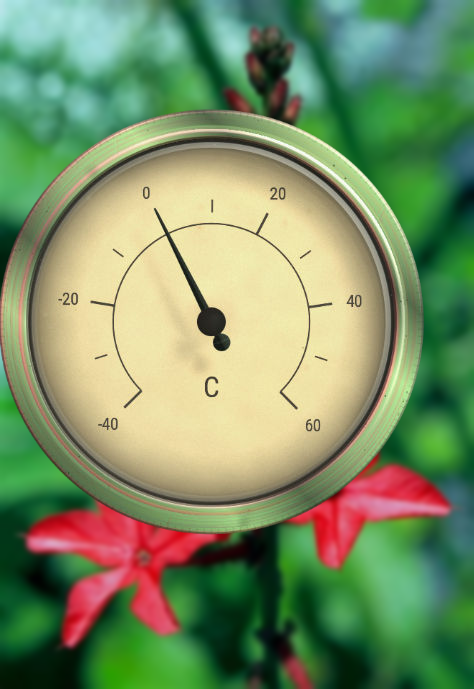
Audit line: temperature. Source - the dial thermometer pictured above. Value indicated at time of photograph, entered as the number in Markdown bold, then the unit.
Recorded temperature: **0** °C
